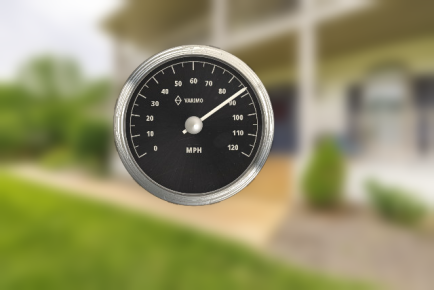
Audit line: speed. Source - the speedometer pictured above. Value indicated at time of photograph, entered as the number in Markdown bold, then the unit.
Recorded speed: **87.5** mph
